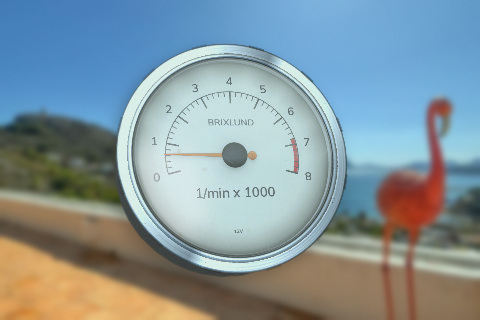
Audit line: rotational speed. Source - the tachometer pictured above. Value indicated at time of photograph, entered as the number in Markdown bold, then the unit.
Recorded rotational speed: **600** rpm
